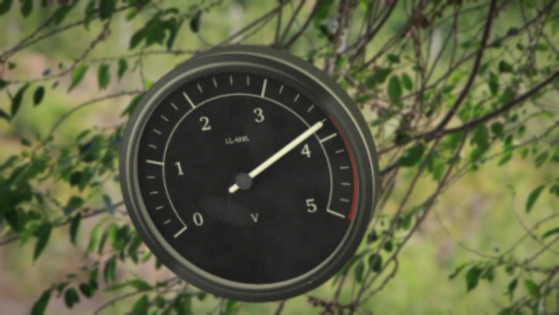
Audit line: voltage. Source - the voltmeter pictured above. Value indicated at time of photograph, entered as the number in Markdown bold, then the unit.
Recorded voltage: **3.8** V
